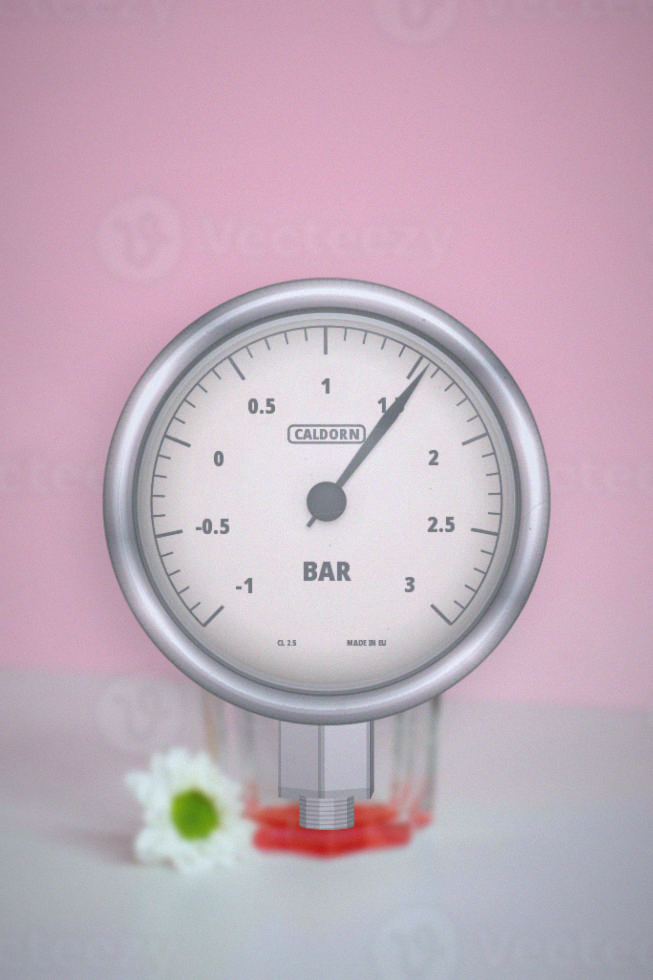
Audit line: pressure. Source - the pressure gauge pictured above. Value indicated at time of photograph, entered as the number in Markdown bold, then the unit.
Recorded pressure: **1.55** bar
